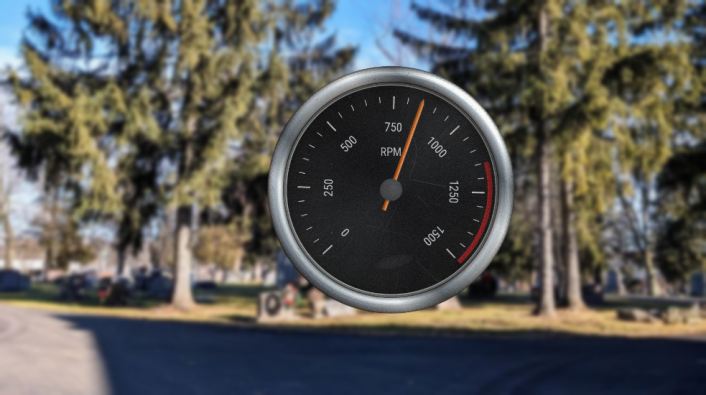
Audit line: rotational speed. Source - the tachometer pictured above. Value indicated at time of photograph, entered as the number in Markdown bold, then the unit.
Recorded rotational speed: **850** rpm
